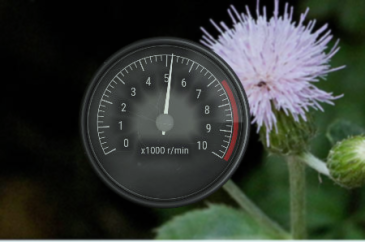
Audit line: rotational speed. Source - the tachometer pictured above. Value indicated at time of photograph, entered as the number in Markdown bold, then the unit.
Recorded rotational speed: **5200** rpm
